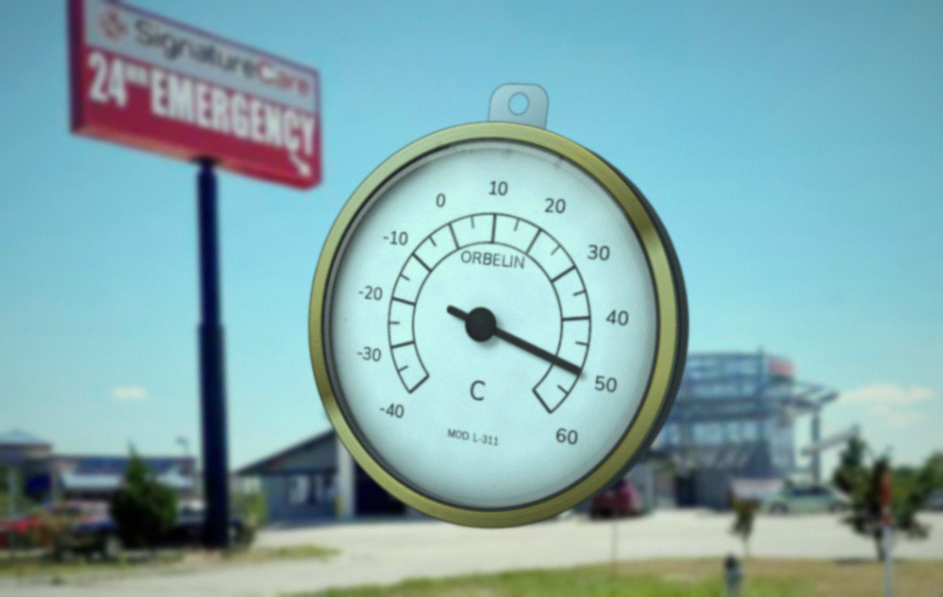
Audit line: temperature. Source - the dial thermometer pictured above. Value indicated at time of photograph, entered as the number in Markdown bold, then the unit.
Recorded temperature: **50** °C
